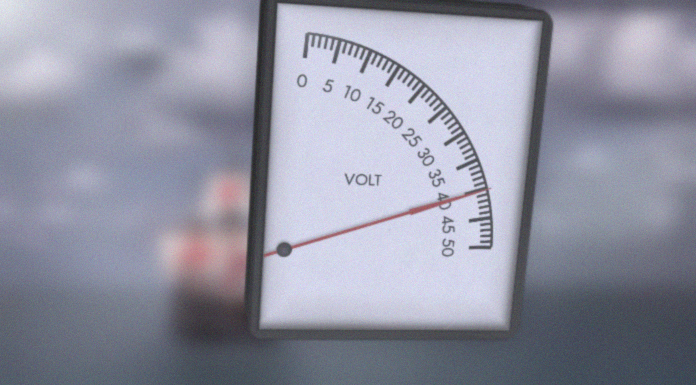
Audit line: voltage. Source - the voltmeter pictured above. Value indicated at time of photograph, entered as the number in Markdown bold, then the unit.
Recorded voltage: **40** V
